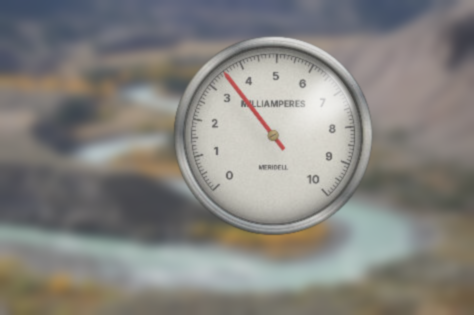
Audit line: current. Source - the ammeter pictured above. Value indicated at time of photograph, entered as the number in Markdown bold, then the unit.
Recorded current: **3.5** mA
